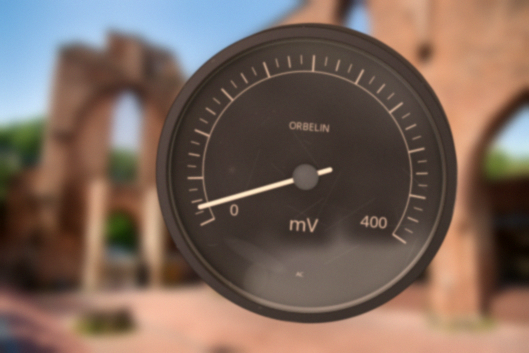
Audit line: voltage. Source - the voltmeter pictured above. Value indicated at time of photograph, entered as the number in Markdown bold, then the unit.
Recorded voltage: **15** mV
